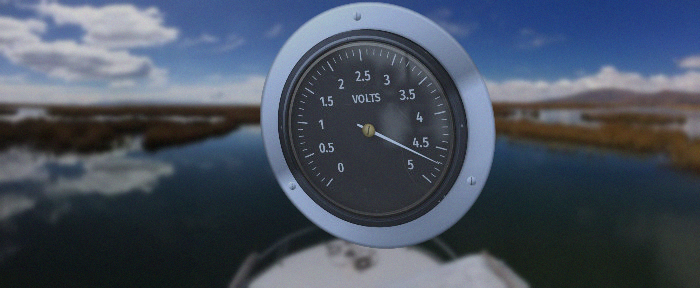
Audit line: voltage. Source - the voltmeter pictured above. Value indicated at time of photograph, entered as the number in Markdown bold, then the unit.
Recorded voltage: **4.7** V
